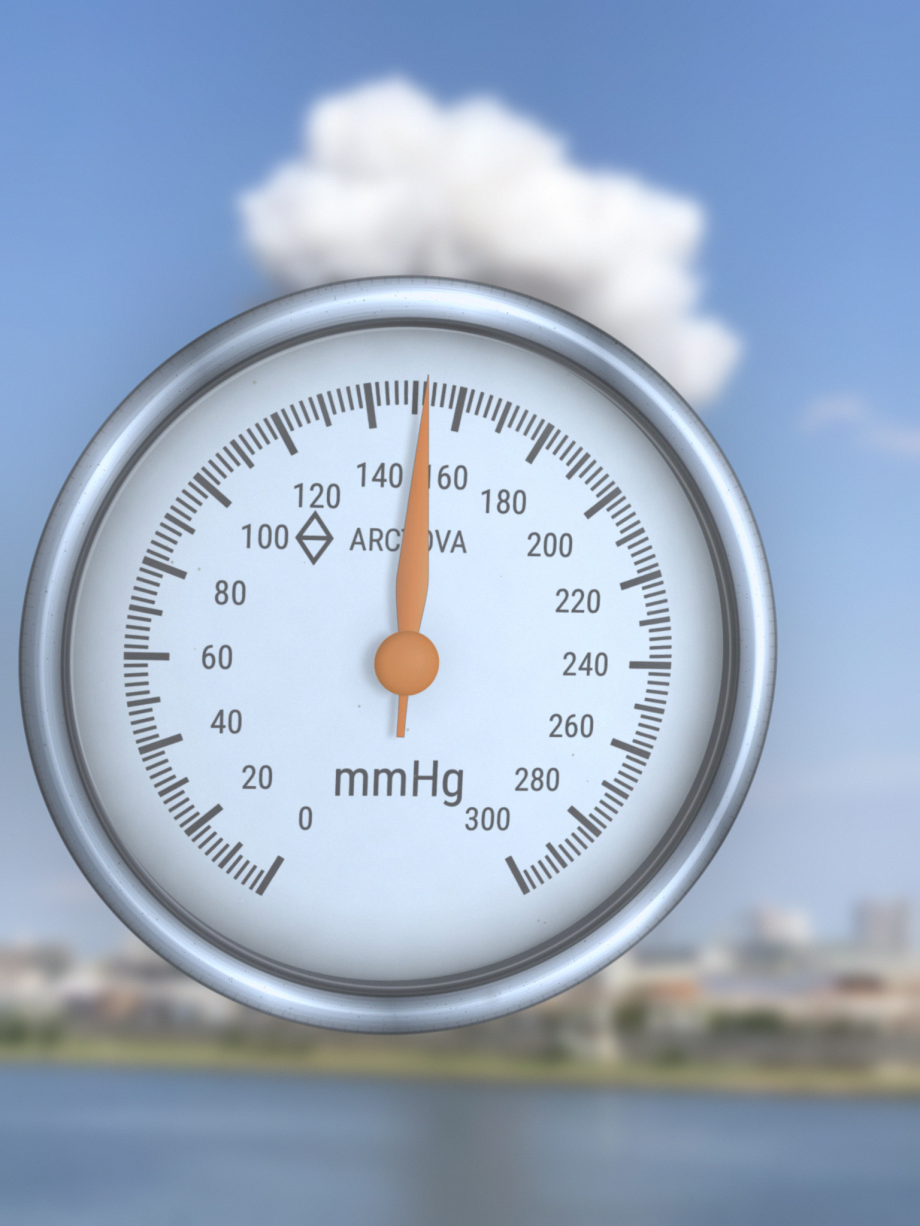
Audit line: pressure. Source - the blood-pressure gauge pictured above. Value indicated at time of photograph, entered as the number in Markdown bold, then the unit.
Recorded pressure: **152** mmHg
